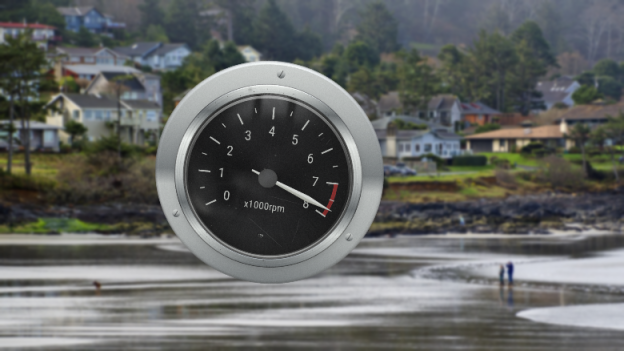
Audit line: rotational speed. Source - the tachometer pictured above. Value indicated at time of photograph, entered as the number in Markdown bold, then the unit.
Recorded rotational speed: **7750** rpm
